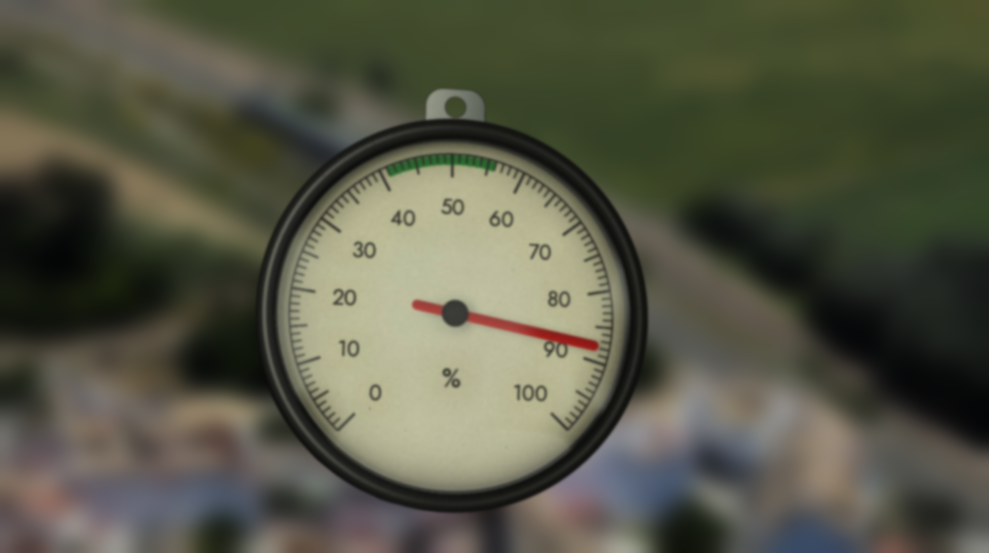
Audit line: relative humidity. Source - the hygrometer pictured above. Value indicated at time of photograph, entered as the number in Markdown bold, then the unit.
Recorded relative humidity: **88** %
